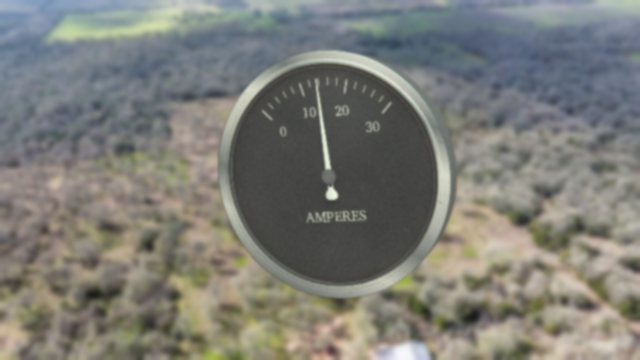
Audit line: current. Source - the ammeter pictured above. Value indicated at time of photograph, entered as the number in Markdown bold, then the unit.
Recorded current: **14** A
